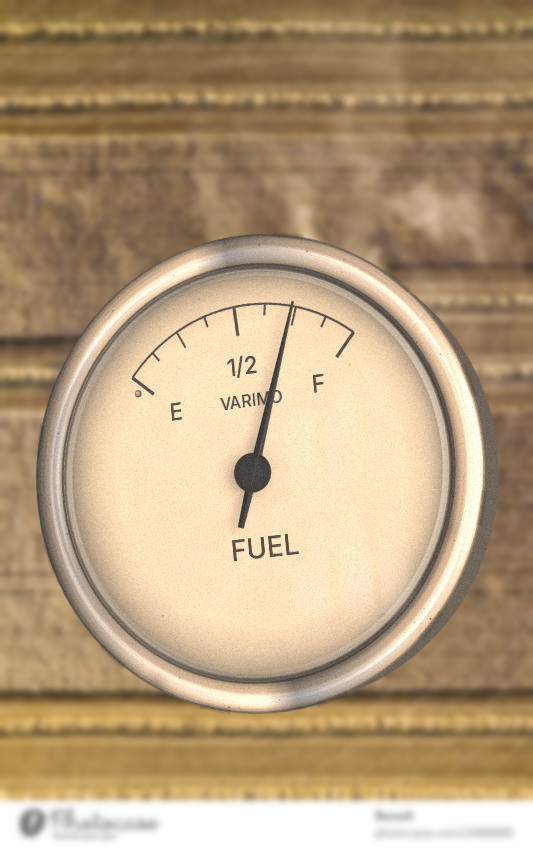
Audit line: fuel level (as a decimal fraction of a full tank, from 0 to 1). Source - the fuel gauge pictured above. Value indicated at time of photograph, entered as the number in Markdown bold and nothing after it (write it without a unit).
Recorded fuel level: **0.75**
